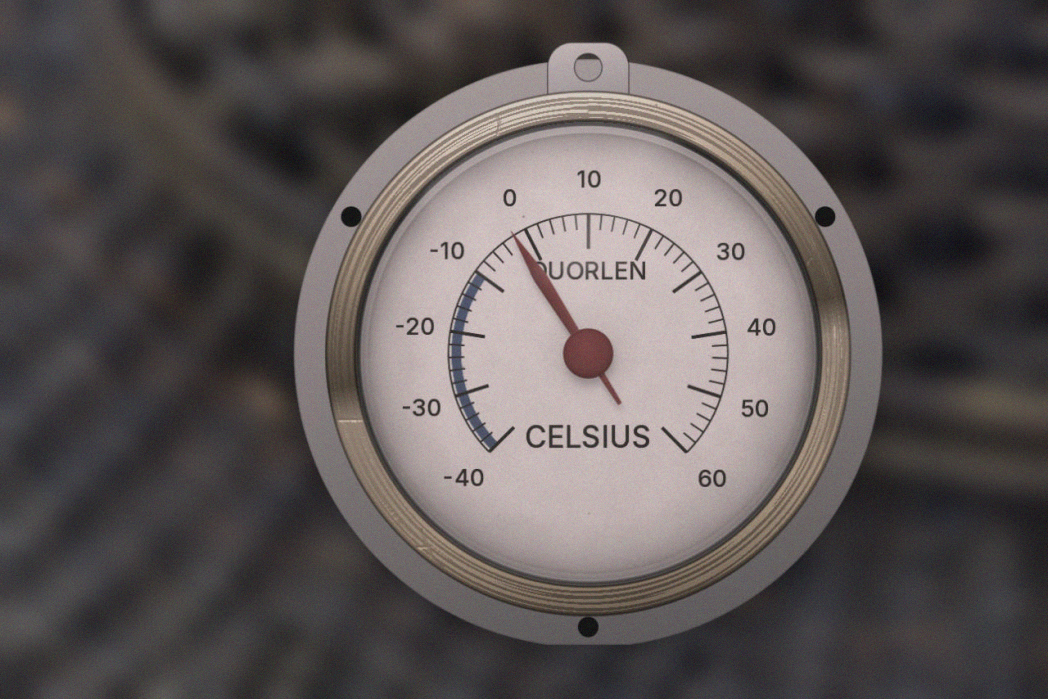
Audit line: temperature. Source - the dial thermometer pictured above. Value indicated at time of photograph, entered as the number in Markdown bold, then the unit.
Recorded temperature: **-2** °C
